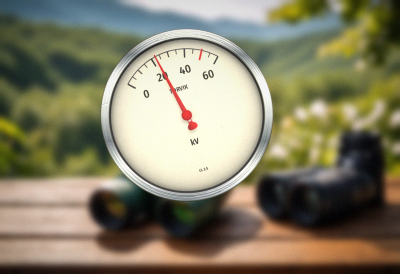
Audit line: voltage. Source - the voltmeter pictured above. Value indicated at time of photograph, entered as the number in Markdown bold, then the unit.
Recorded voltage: **22.5** kV
